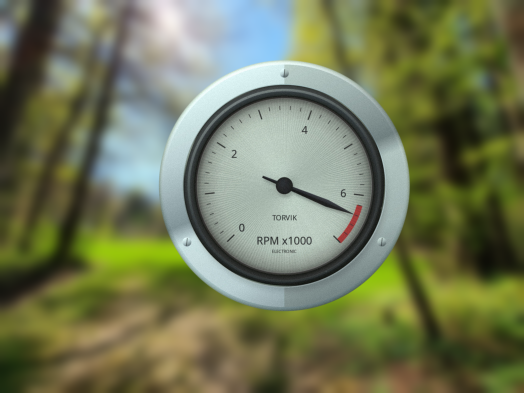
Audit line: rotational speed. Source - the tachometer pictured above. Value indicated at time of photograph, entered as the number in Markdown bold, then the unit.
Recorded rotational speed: **6400** rpm
